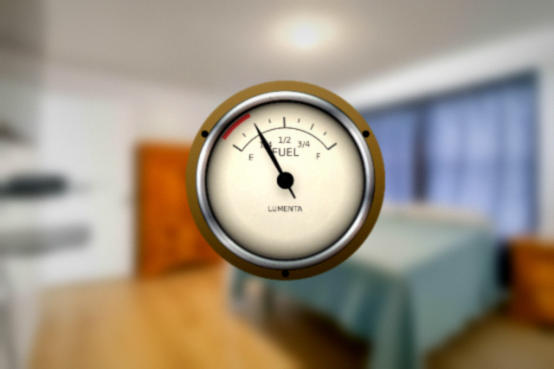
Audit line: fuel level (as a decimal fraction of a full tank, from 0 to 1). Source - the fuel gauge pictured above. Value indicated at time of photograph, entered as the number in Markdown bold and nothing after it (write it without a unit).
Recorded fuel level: **0.25**
